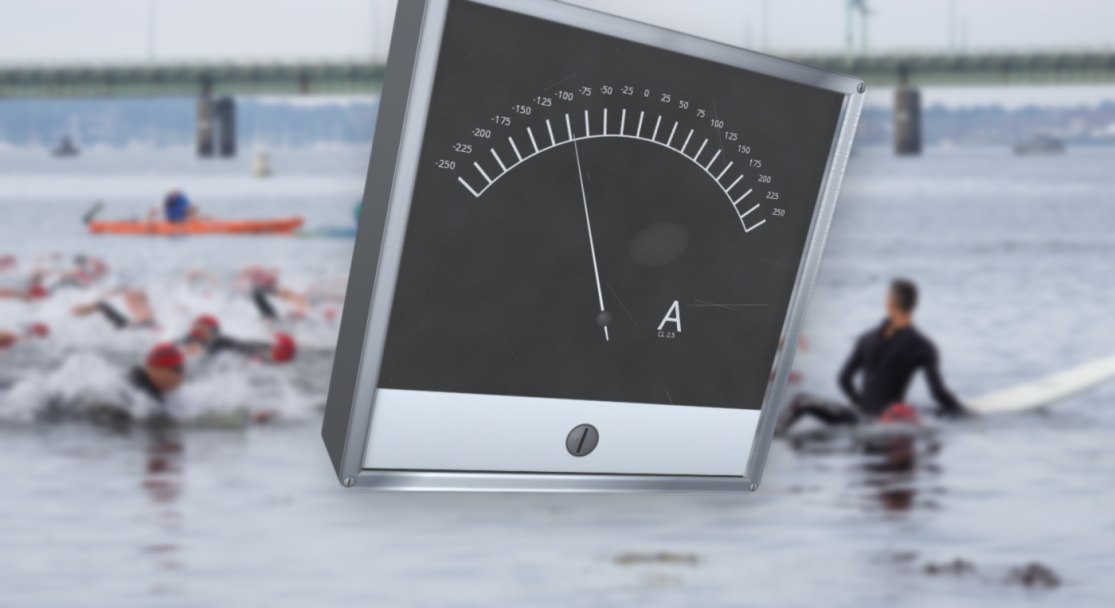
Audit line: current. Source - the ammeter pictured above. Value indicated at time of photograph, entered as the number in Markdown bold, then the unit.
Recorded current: **-100** A
